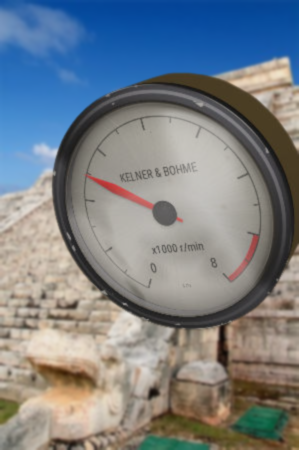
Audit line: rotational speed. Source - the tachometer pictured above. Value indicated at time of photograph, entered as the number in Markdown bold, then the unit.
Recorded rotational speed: **2500** rpm
